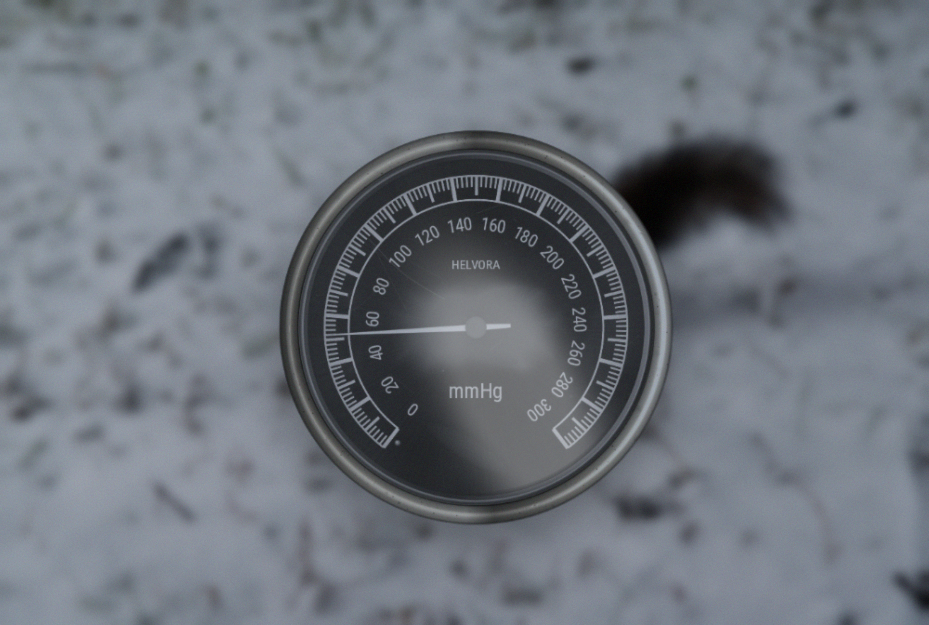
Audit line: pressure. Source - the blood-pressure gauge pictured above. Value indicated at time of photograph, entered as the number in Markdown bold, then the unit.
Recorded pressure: **52** mmHg
